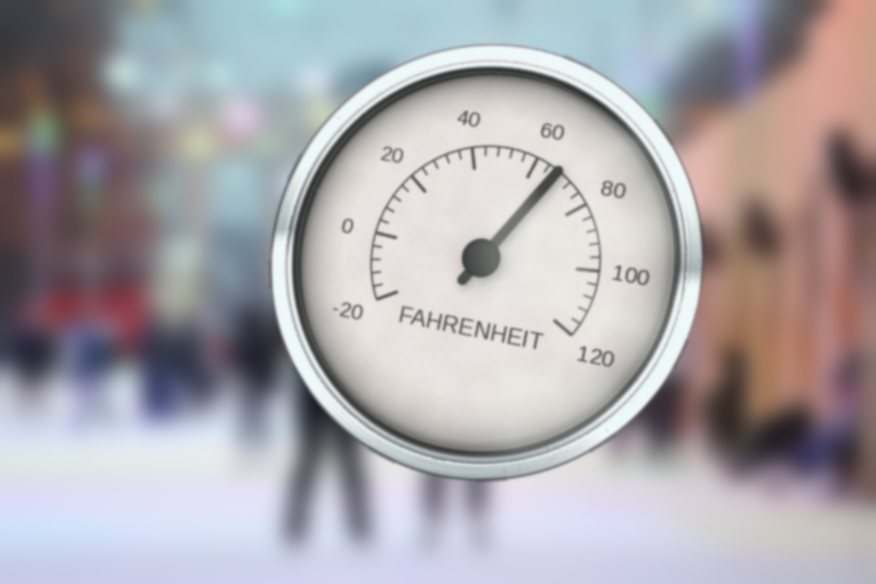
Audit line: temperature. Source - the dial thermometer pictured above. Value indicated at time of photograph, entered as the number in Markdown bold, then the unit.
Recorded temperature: **68** °F
